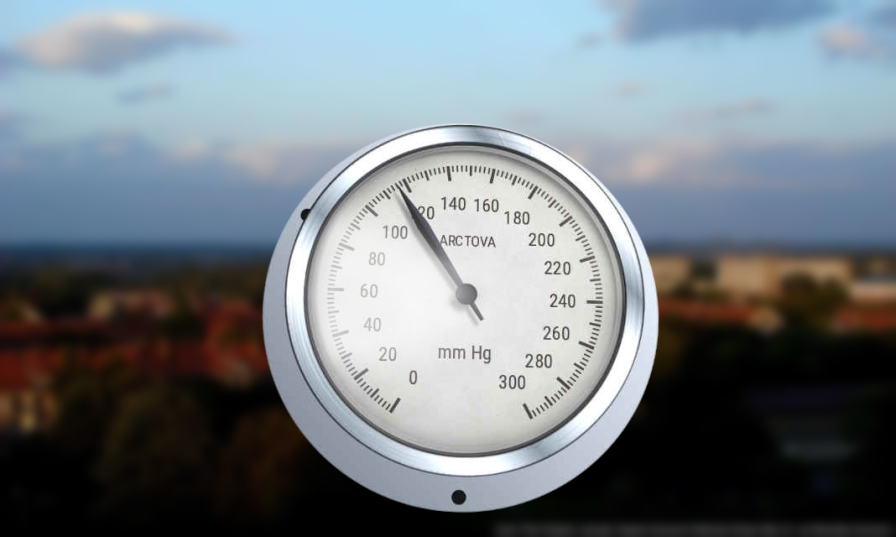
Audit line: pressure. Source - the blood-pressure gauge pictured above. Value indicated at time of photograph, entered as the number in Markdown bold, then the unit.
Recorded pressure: **116** mmHg
